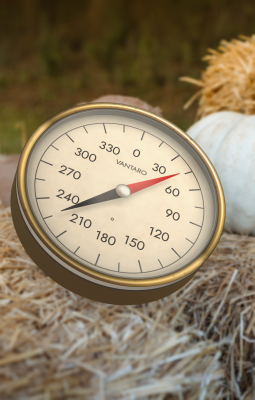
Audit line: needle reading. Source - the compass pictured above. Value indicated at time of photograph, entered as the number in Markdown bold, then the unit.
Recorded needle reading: **45** °
